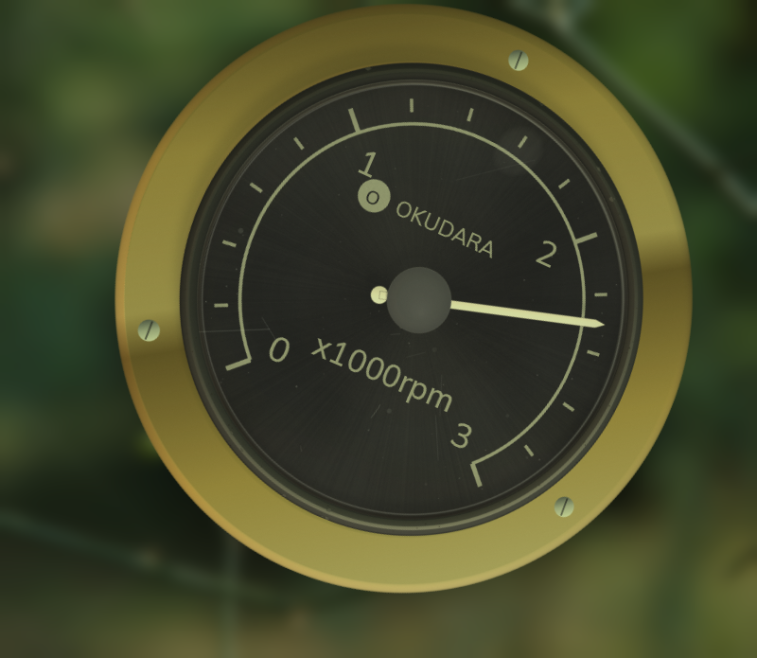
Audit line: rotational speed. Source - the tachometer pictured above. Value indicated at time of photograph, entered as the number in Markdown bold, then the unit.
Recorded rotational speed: **2300** rpm
